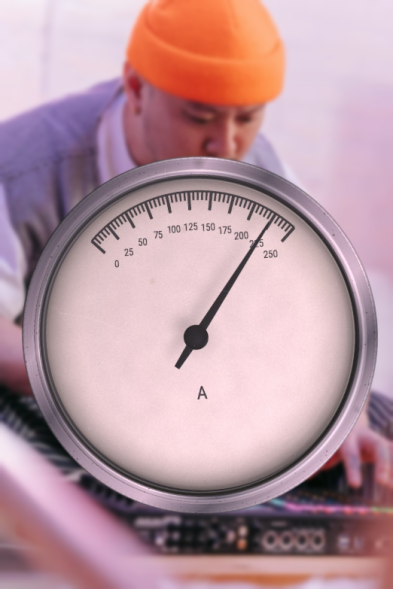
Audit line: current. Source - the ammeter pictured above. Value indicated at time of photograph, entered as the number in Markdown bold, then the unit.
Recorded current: **225** A
